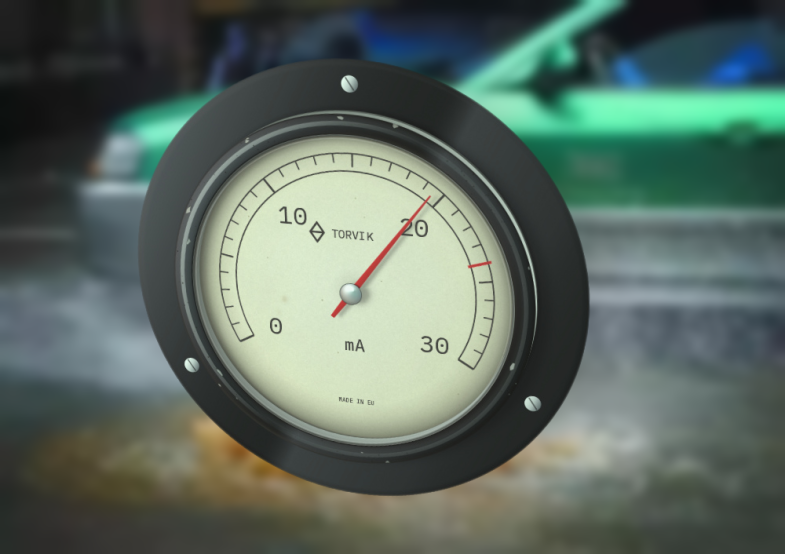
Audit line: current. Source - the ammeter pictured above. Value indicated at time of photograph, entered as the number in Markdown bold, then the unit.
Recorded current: **19.5** mA
